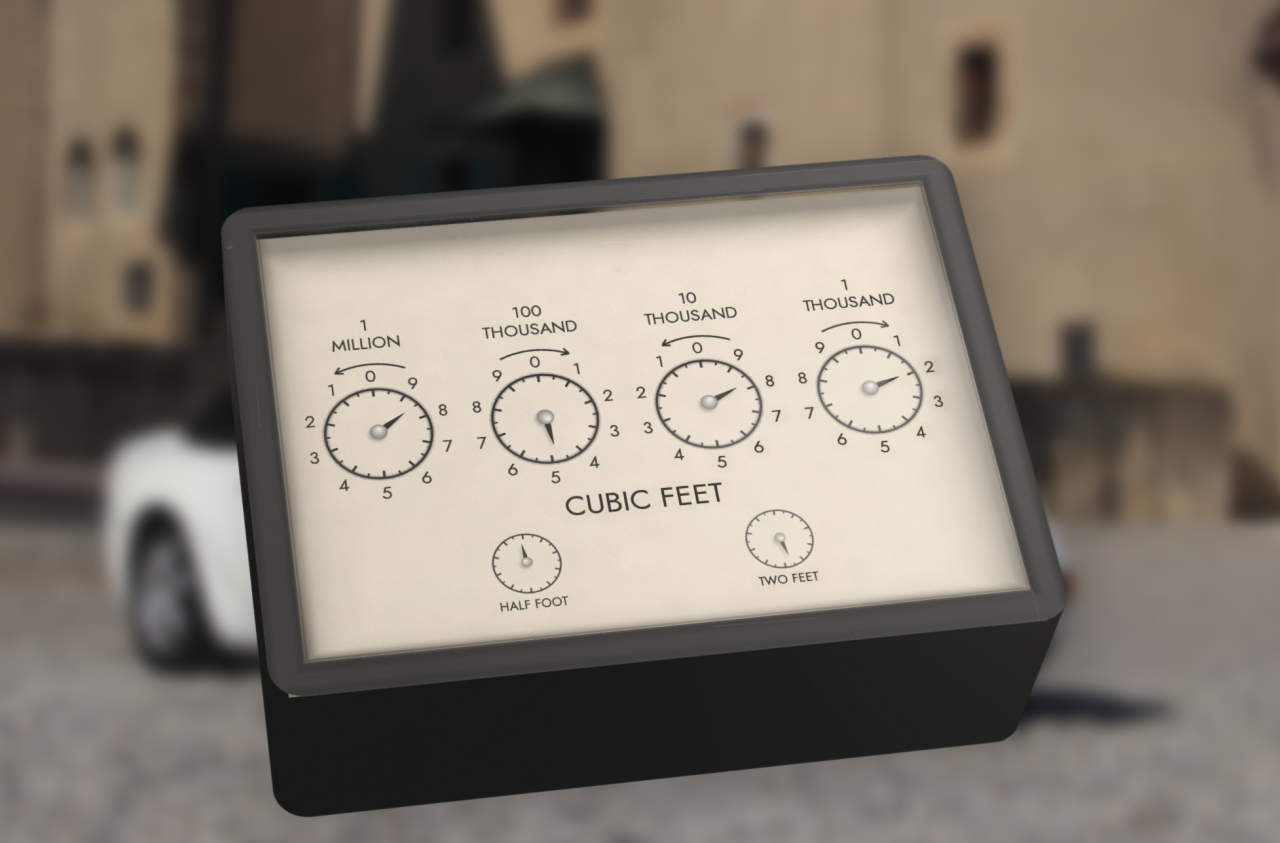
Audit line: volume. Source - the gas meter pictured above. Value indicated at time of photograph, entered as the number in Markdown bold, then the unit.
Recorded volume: **848200** ft³
